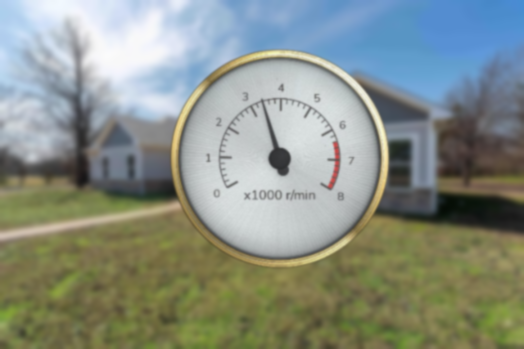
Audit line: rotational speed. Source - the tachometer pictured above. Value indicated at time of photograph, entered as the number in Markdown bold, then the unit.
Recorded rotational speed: **3400** rpm
